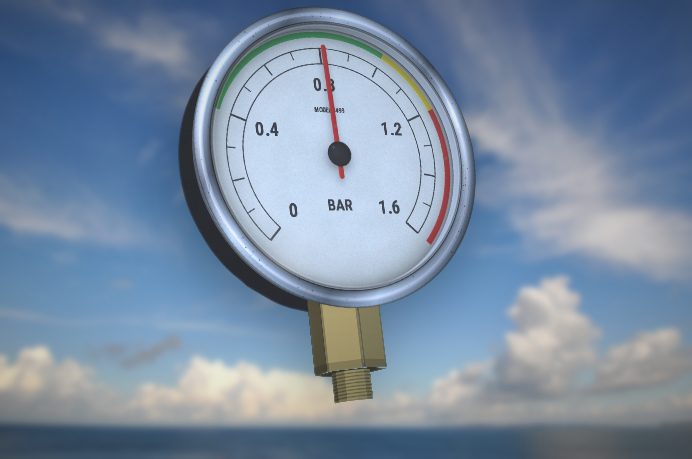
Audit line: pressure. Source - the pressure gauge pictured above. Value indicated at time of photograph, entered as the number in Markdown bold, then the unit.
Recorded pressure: **0.8** bar
